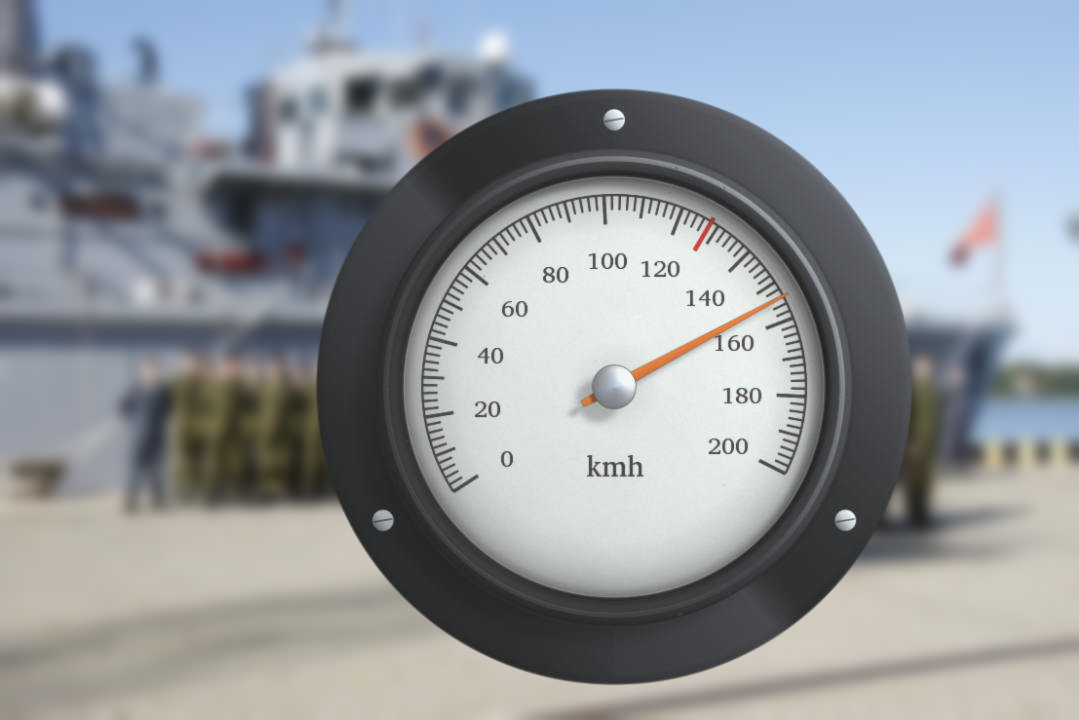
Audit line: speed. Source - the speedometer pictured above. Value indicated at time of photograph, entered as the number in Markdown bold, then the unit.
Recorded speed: **154** km/h
